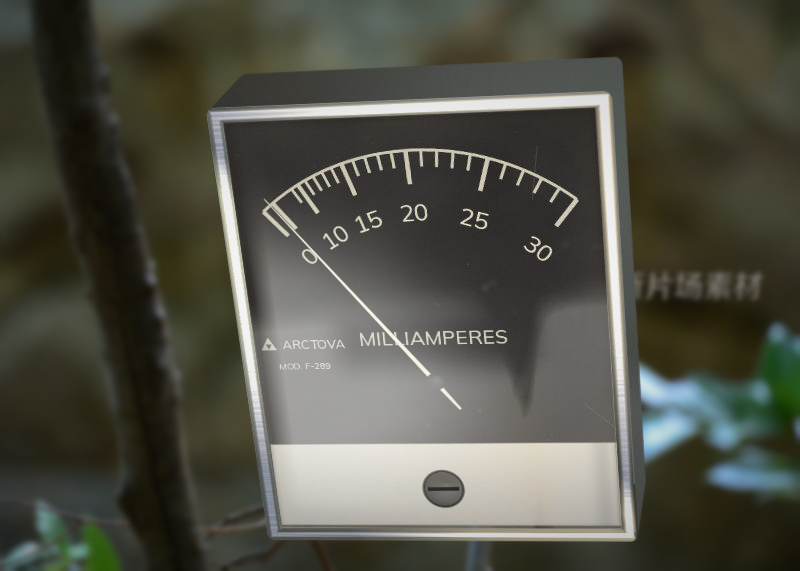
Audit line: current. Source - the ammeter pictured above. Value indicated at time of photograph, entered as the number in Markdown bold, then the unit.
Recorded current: **5** mA
